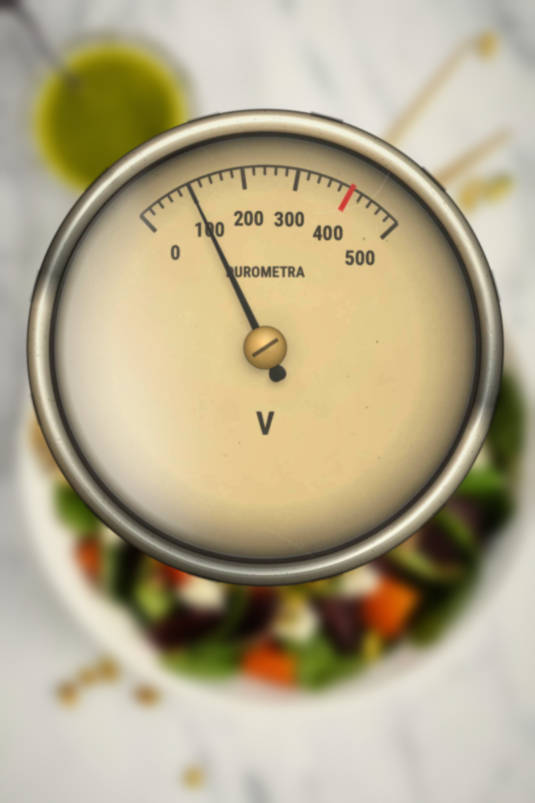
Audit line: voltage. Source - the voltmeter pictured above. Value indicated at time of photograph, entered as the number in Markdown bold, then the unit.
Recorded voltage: **100** V
